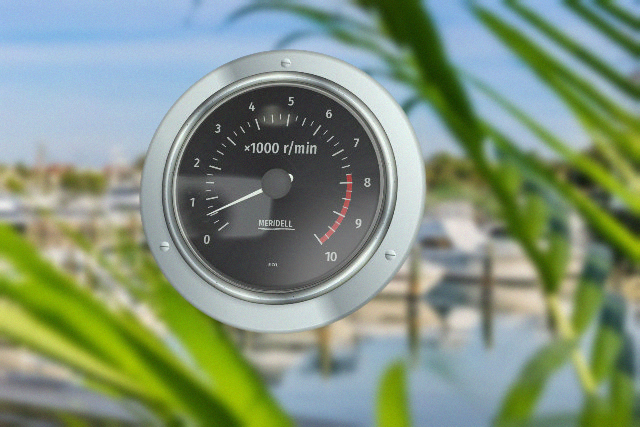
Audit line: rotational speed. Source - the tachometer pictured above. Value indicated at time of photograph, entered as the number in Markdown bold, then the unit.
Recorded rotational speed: **500** rpm
